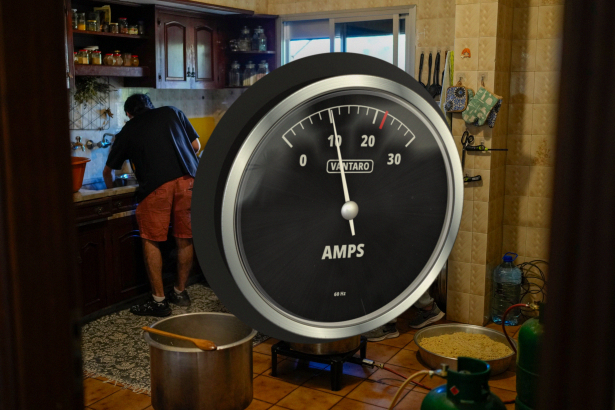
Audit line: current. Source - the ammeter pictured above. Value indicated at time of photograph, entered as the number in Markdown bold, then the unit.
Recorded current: **10** A
